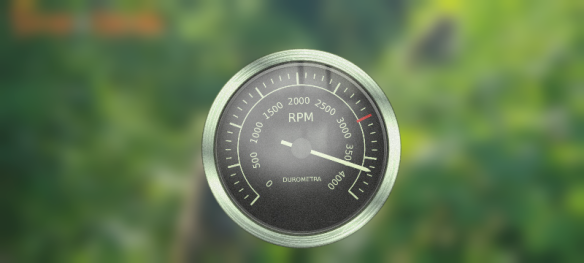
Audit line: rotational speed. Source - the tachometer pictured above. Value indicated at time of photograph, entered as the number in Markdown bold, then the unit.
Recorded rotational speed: **3650** rpm
